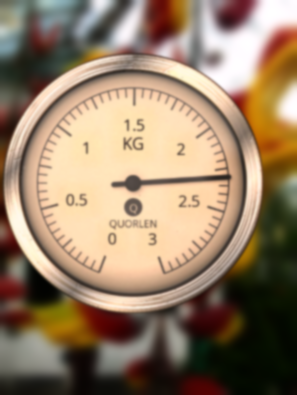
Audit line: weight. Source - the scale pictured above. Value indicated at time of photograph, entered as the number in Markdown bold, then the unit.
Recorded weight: **2.3** kg
